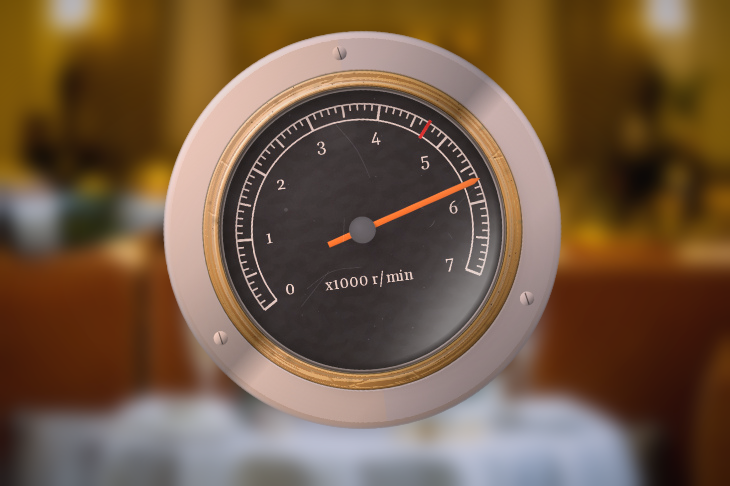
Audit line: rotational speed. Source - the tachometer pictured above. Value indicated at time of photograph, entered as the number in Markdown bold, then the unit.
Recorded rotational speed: **5700** rpm
